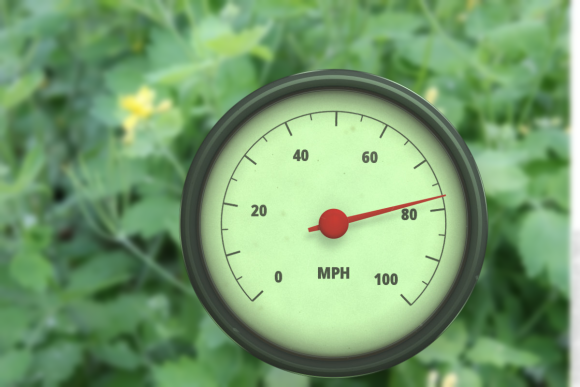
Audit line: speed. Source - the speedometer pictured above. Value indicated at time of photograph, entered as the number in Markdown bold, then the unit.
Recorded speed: **77.5** mph
